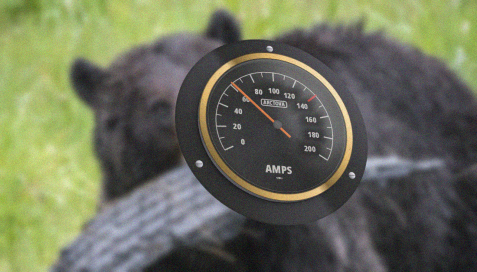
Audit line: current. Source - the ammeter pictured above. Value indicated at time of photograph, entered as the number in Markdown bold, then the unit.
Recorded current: **60** A
